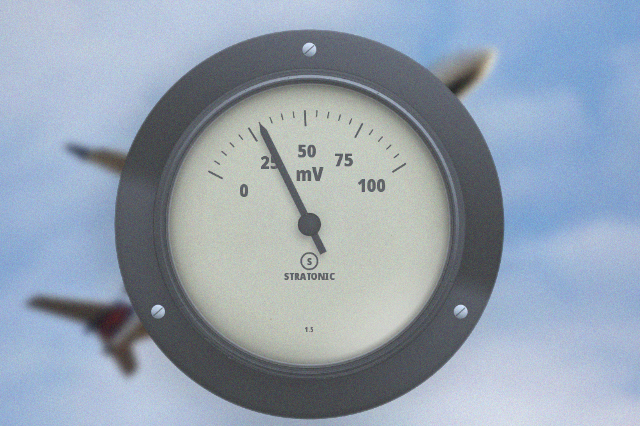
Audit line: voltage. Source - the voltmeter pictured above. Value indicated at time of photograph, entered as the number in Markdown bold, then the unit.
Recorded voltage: **30** mV
